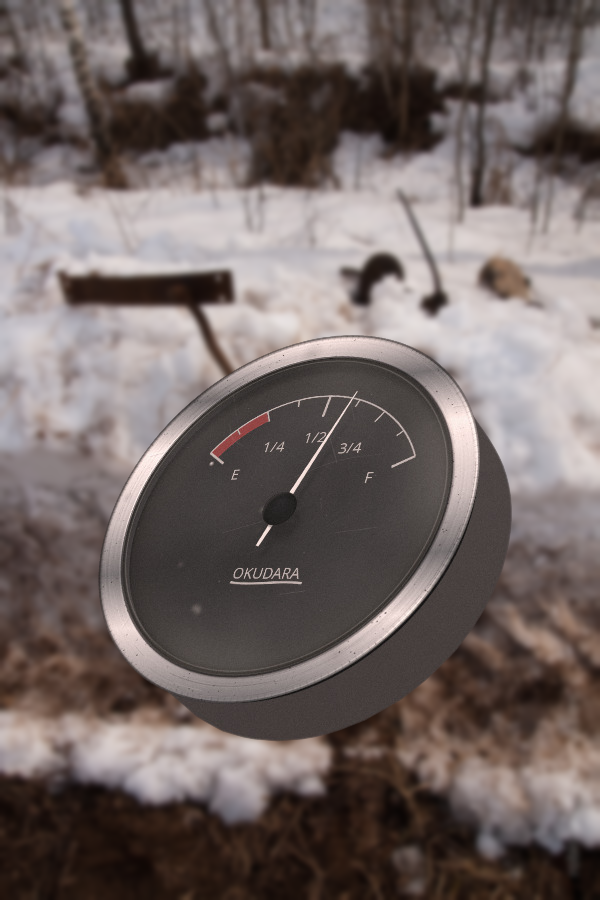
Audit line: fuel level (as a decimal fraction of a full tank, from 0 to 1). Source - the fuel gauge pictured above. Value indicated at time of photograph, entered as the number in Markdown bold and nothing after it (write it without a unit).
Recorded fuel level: **0.625**
